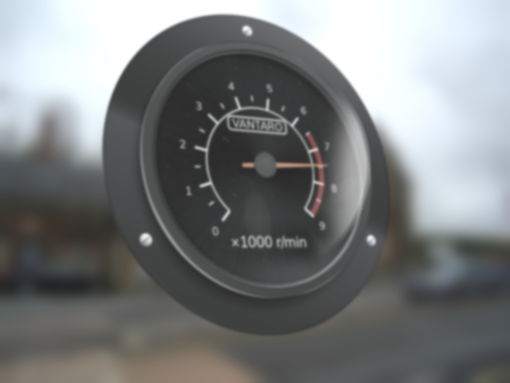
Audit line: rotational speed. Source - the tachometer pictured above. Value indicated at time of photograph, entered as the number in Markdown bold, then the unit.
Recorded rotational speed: **7500** rpm
